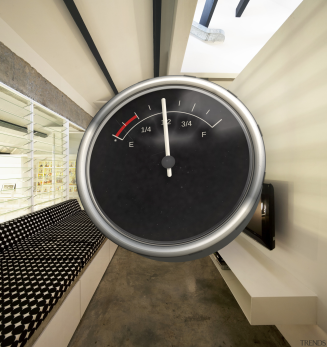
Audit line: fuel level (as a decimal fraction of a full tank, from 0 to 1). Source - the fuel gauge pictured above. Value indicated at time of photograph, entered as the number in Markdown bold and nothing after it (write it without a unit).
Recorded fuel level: **0.5**
